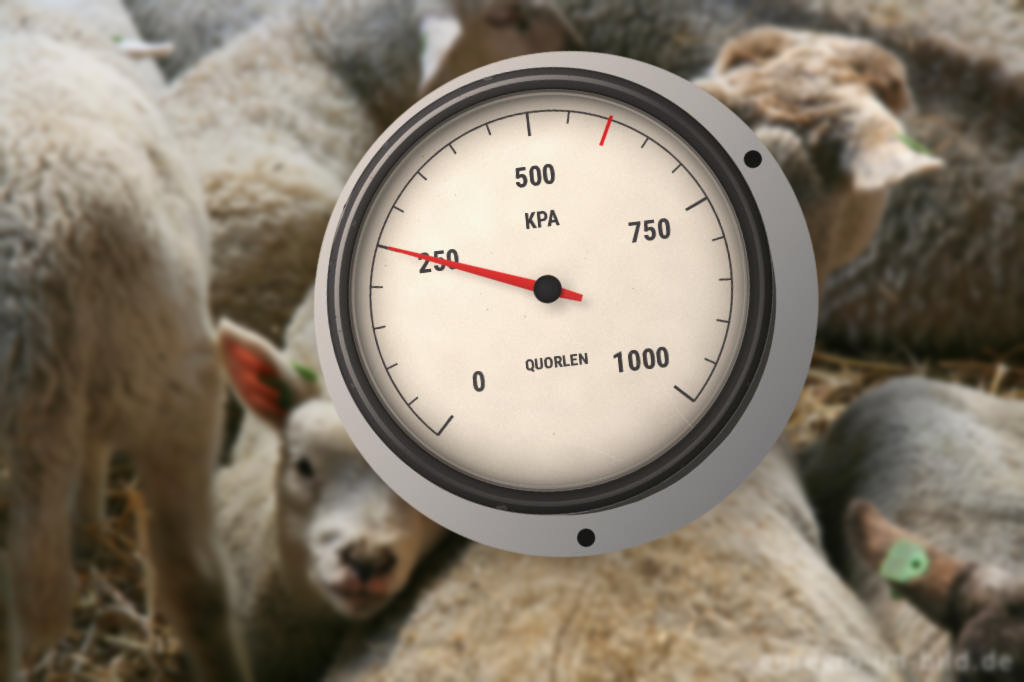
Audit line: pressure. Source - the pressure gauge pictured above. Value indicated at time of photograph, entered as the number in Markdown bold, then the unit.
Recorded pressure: **250** kPa
